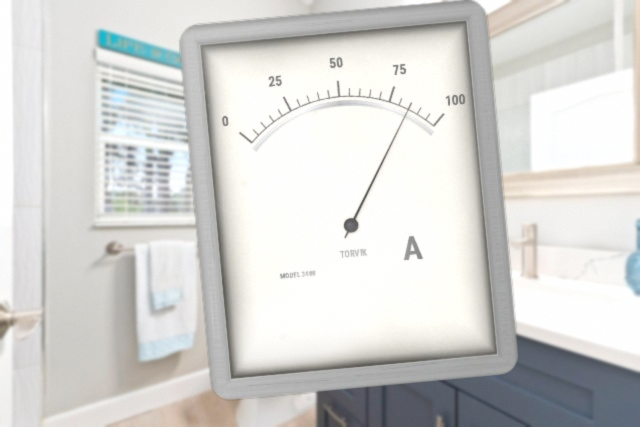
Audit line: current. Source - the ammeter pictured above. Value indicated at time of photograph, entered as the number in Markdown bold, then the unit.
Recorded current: **85** A
